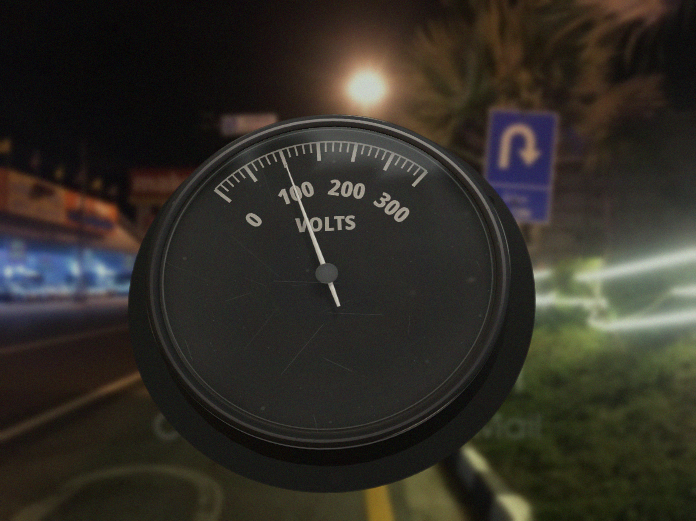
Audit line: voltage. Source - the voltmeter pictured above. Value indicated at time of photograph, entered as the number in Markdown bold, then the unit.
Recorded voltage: **100** V
